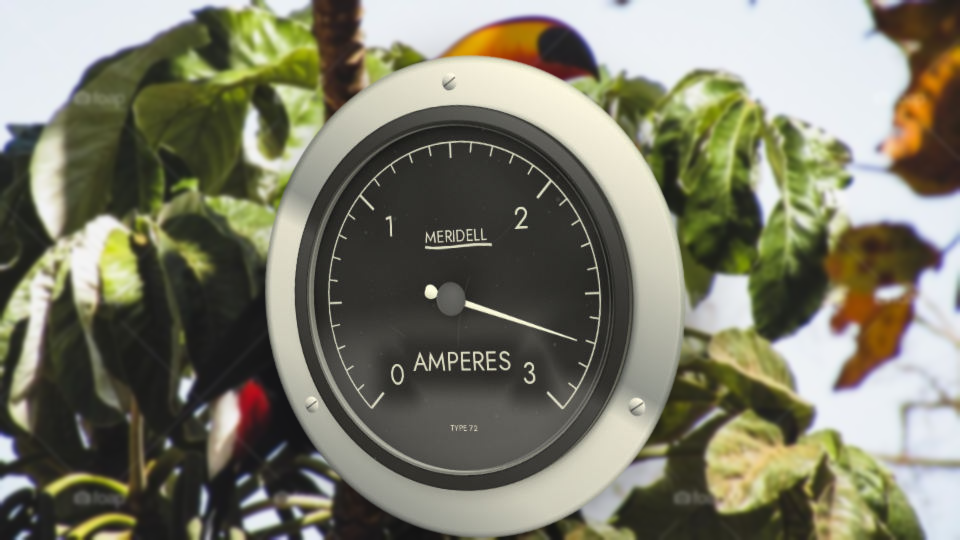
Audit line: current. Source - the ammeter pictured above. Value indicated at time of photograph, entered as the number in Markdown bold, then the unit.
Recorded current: **2.7** A
